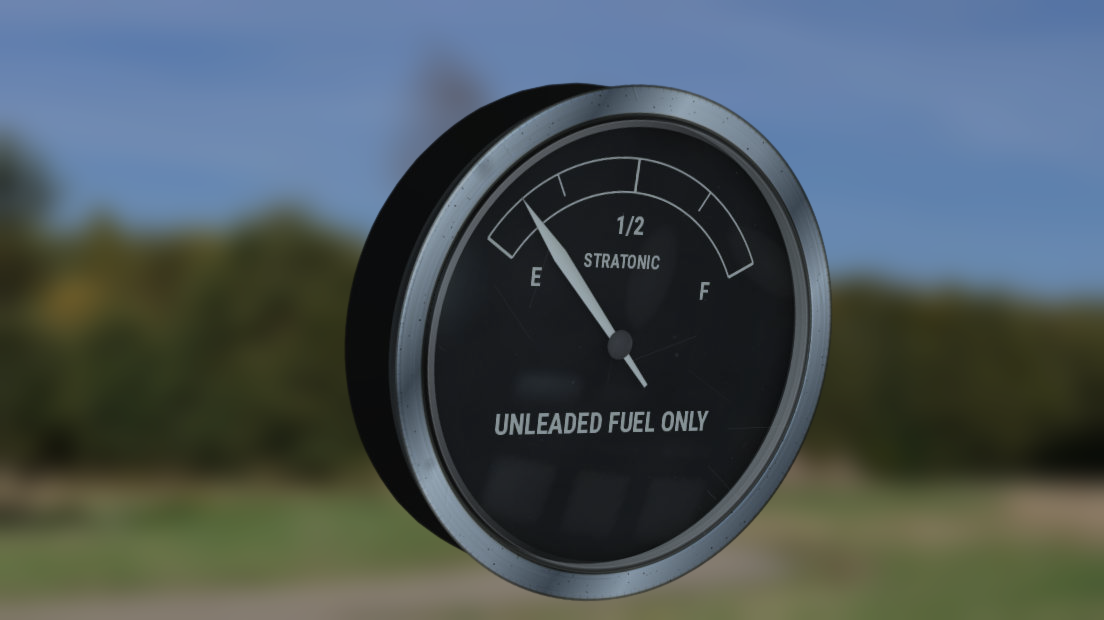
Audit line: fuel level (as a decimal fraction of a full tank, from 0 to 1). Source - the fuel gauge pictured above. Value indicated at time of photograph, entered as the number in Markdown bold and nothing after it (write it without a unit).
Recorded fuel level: **0.125**
